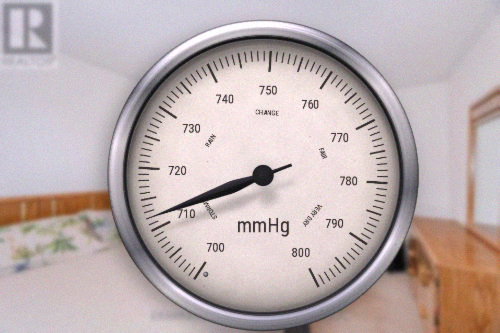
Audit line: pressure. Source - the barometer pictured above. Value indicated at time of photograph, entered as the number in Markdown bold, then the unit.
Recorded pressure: **712** mmHg
